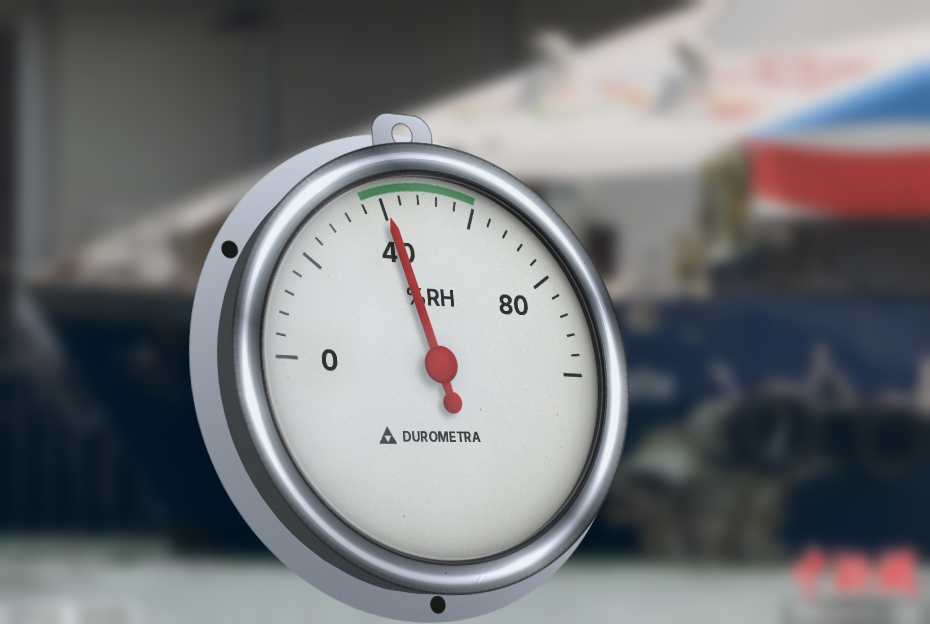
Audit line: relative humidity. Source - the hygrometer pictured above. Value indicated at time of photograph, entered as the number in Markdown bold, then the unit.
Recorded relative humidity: **40** %
